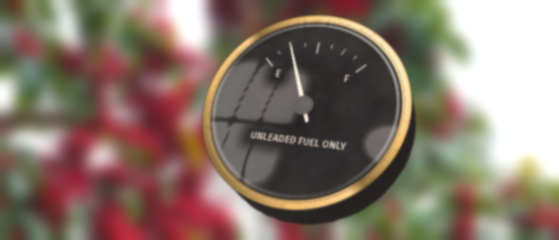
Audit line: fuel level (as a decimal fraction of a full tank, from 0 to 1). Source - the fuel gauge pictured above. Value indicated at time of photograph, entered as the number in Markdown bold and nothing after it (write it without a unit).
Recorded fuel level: **0.25**
